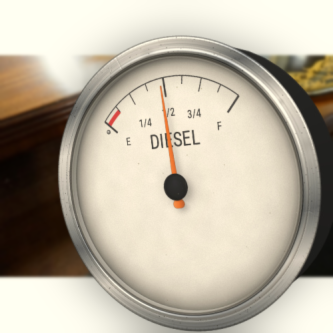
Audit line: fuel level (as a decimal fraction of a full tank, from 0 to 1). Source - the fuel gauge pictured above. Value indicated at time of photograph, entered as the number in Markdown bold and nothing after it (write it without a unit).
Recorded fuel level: **0.5**
